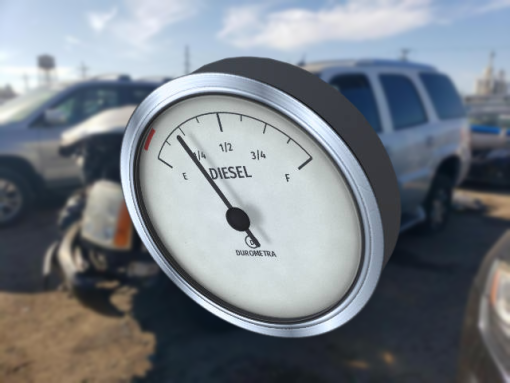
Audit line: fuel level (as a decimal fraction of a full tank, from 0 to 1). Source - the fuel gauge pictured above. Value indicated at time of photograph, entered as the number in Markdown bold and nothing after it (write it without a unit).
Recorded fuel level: **0.25**
